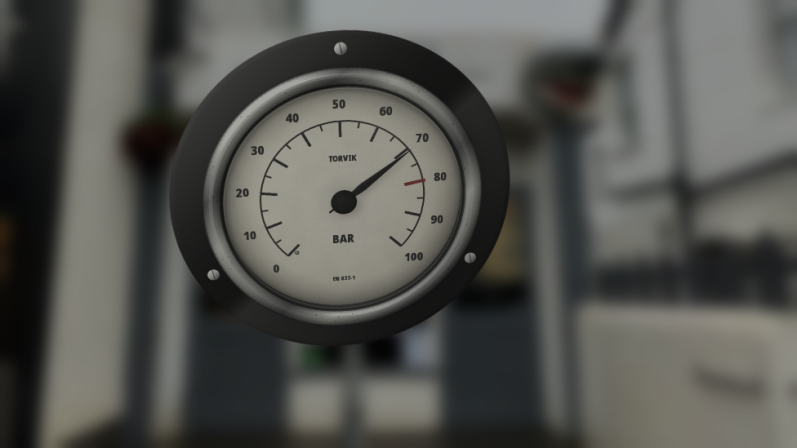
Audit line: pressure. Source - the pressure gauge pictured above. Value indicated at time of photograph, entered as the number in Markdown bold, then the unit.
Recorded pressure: **70** bar
